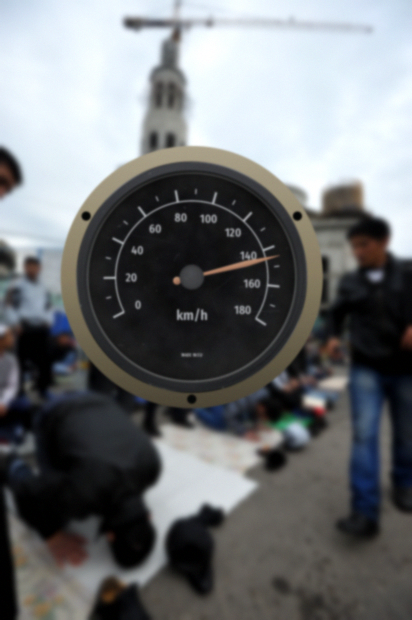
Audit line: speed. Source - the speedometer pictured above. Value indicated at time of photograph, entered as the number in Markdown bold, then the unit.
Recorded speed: **145** km/h
